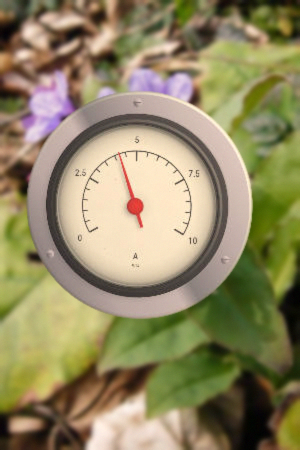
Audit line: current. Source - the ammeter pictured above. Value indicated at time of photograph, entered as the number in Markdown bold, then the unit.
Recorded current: **4.25** A
